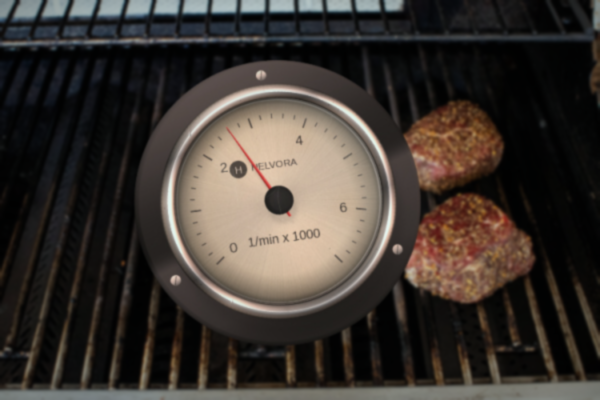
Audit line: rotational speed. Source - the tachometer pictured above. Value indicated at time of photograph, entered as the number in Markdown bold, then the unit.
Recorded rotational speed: **2600** rpm
